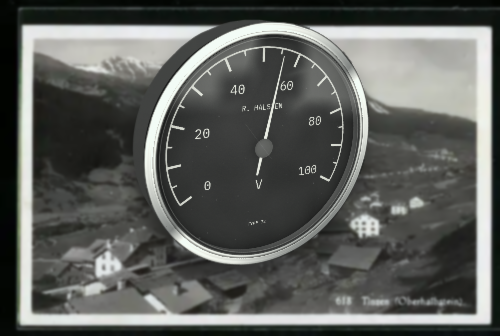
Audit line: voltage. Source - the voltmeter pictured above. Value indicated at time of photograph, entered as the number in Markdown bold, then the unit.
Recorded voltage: **55** V
